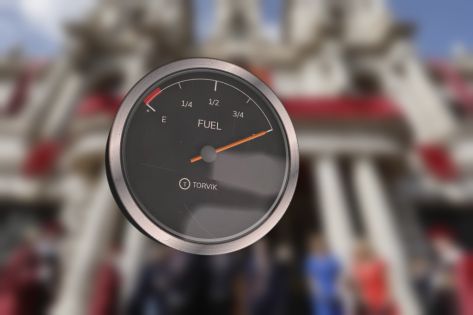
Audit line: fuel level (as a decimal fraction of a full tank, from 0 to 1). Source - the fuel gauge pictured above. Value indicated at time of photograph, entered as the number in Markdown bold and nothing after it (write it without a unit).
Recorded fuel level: **1**
